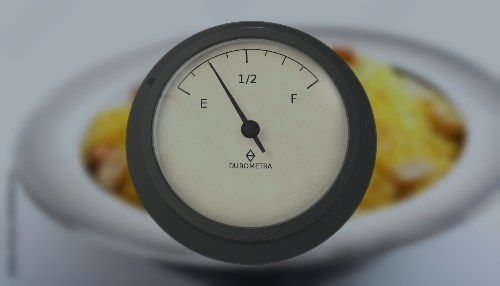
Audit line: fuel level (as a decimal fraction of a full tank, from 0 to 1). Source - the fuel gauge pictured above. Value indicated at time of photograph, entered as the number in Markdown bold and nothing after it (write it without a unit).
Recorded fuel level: **0.25**
